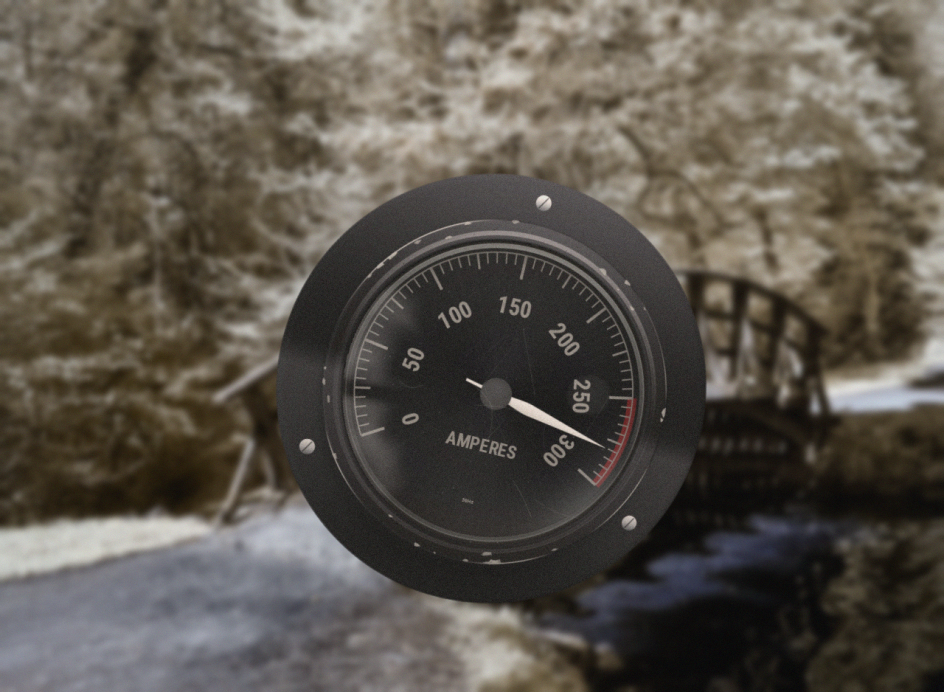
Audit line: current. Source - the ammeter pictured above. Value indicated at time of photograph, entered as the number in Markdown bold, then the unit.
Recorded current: **280** A
